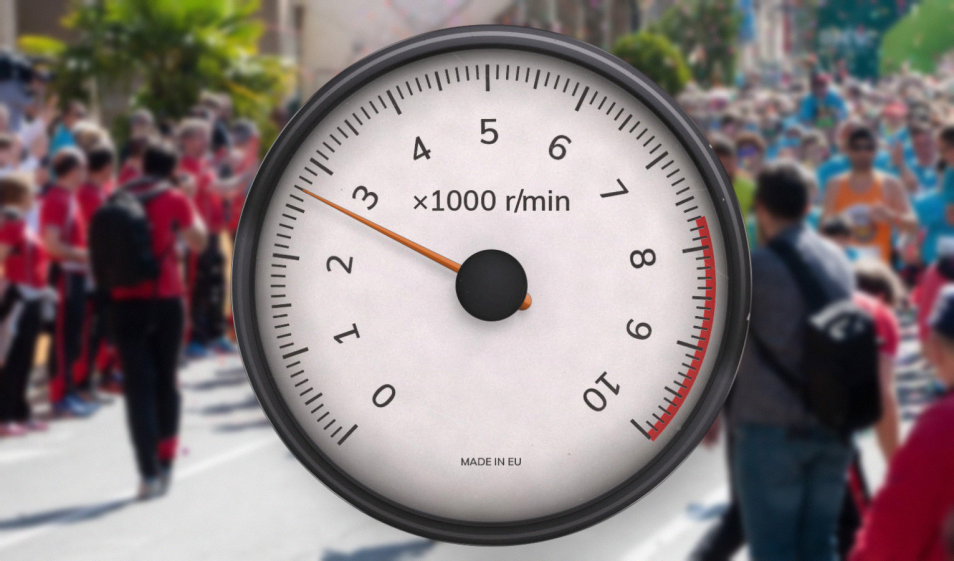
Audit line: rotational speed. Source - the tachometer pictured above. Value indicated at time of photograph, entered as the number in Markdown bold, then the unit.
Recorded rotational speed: **2700** rpm
